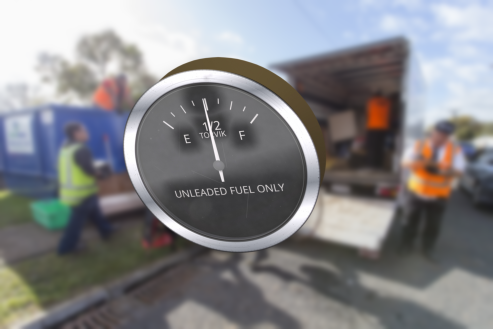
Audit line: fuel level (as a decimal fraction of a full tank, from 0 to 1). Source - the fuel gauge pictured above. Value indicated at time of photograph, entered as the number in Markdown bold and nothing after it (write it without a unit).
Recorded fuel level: **0.5**
